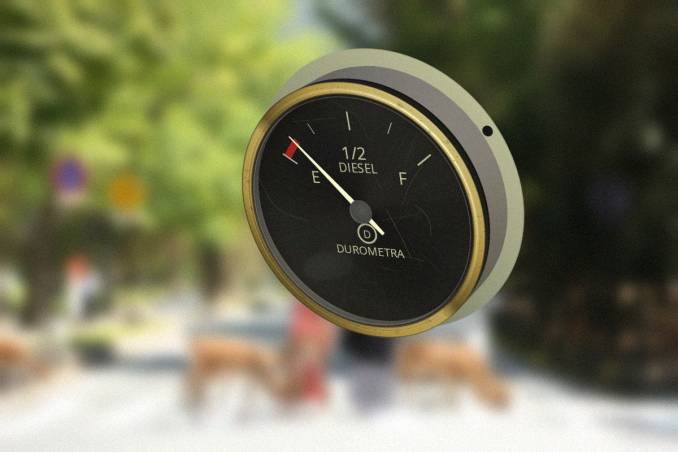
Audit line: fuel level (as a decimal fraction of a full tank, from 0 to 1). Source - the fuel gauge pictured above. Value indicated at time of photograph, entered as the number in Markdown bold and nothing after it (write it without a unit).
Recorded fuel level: **0.125**
